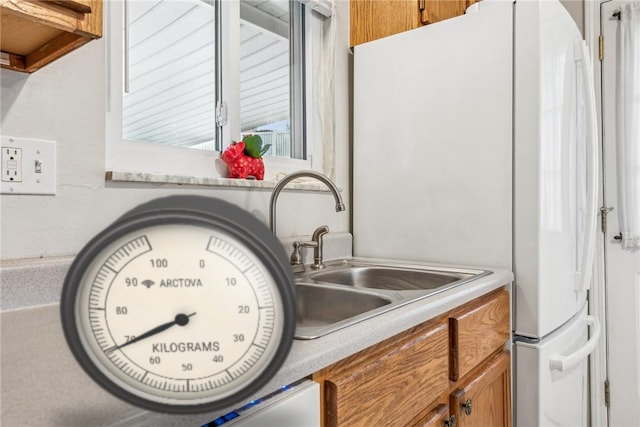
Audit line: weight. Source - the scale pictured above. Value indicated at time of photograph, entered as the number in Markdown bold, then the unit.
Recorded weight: **70** kg
